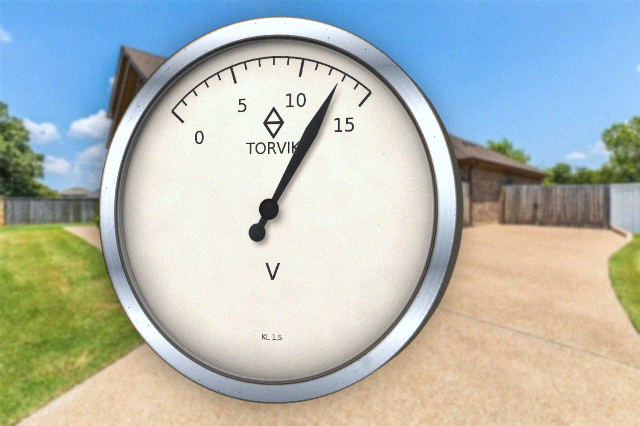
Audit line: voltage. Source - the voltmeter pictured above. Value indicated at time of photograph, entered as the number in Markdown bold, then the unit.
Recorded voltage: **13** V
